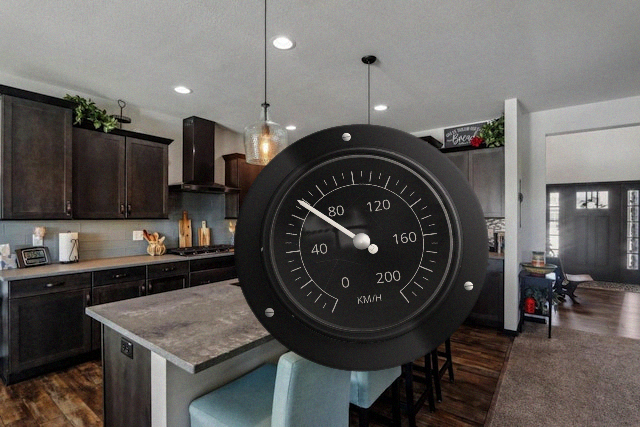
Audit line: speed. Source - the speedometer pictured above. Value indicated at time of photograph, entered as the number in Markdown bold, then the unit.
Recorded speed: **67.5** km/h
